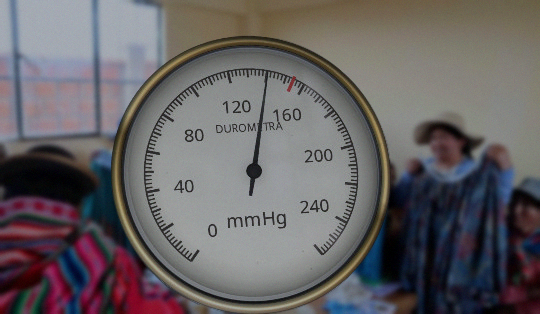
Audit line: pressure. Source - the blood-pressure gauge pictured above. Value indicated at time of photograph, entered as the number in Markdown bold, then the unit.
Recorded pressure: **140** mmHg
